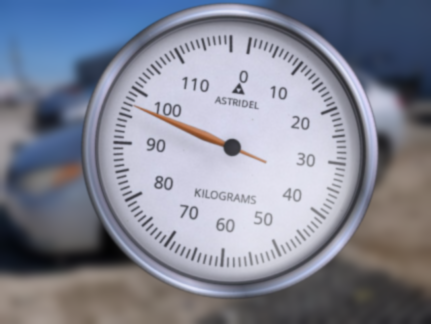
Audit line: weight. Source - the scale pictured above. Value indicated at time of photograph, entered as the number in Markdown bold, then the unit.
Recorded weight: **97** kg
